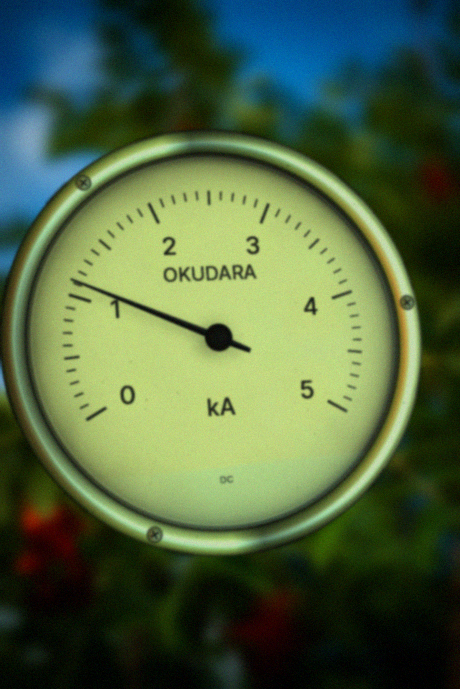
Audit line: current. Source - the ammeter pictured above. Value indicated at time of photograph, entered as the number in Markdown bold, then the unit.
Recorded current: **1.1** kA
